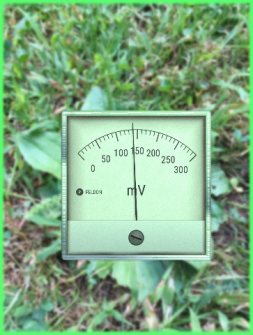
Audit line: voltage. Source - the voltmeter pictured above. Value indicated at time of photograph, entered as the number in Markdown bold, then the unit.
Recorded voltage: **140** mV
